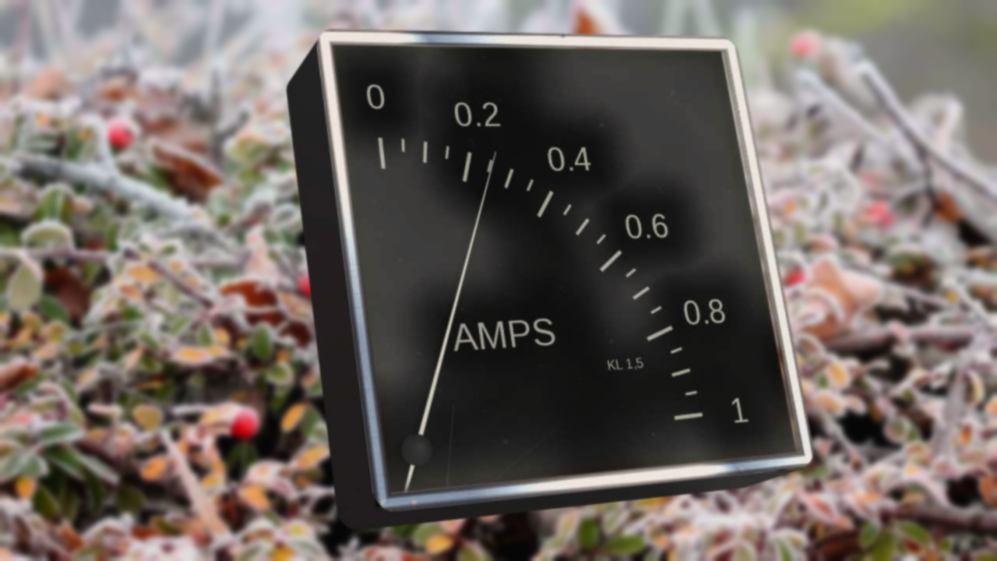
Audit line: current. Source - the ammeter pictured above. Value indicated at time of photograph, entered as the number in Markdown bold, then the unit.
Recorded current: **0.25** A
